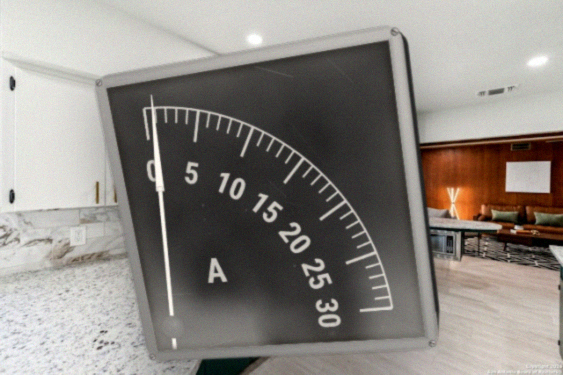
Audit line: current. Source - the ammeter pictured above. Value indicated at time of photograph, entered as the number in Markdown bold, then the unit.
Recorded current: **1** A
